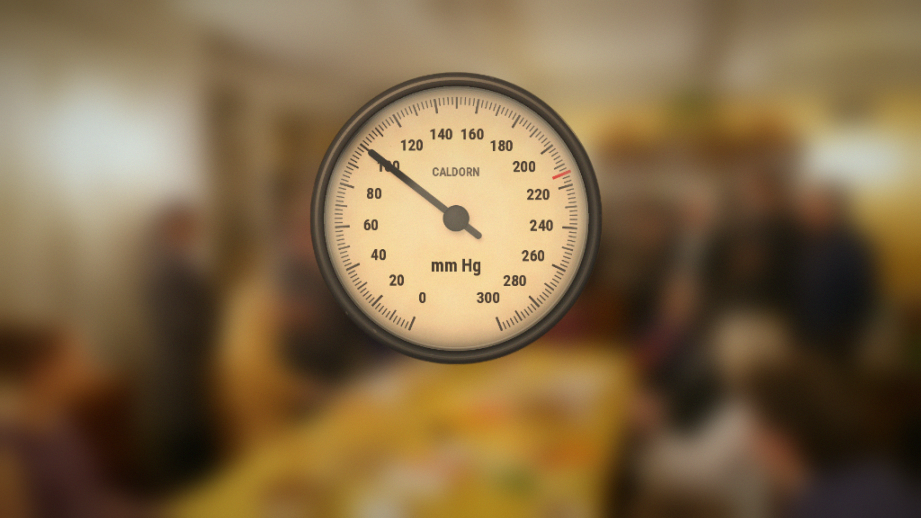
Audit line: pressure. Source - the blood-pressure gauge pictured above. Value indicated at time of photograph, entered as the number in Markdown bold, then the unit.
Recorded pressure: **100** mmHg
